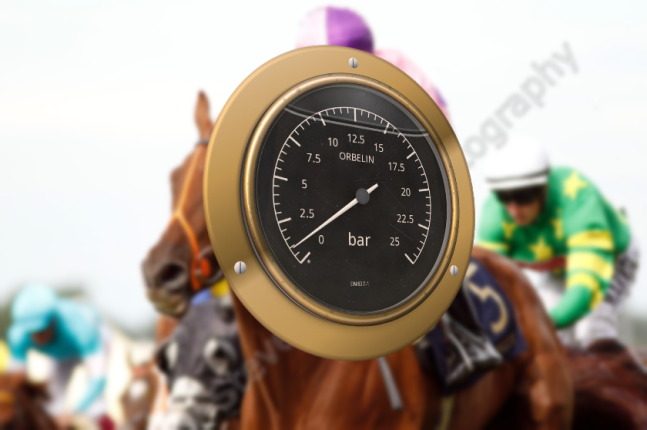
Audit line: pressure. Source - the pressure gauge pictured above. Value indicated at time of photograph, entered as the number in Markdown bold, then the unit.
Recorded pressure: **1** bar
